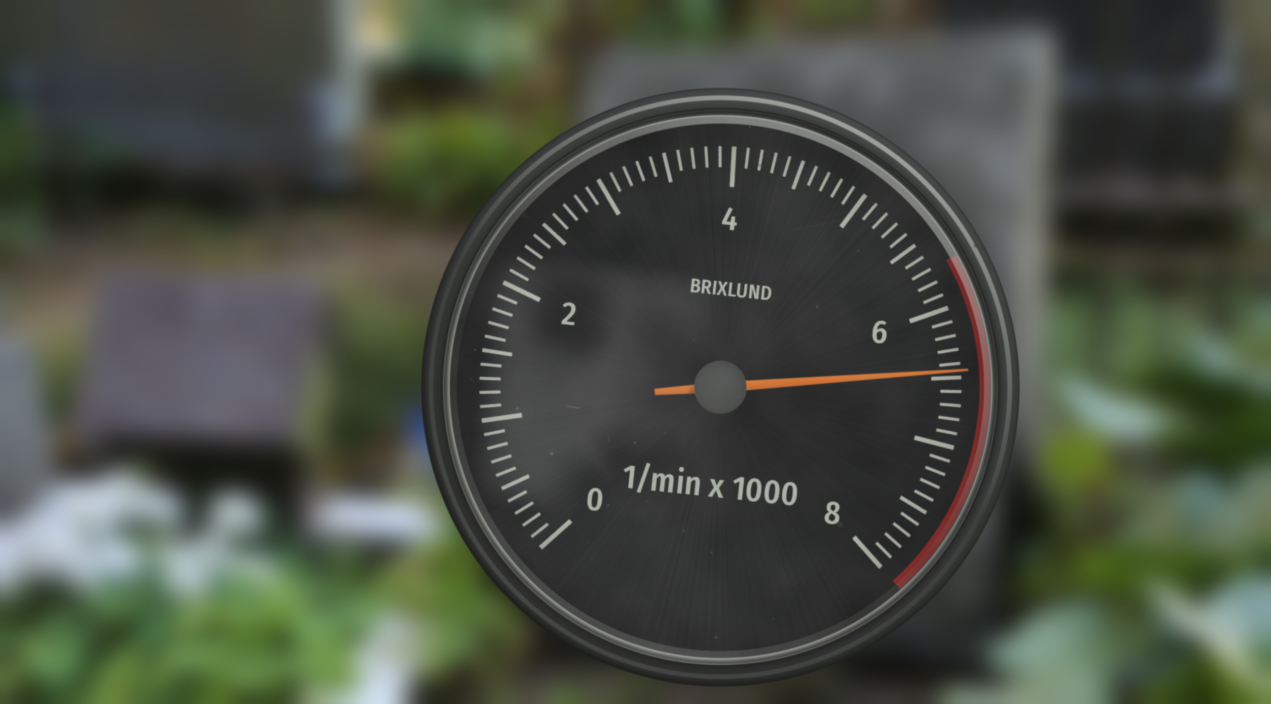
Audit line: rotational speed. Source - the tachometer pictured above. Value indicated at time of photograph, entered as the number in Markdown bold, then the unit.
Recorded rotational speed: **6450** rpm
